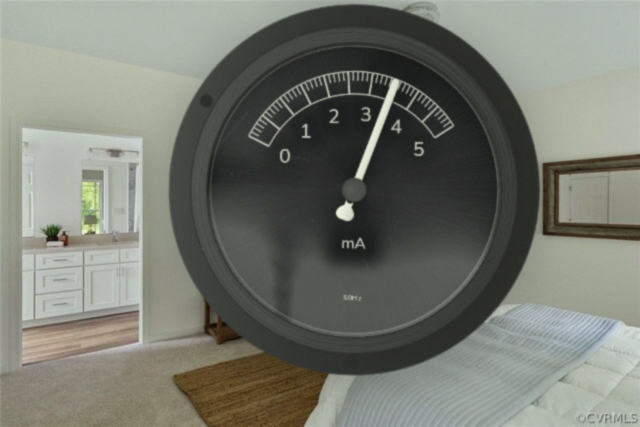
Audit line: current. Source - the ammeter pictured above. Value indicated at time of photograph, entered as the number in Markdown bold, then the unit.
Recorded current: **3.5** mA
